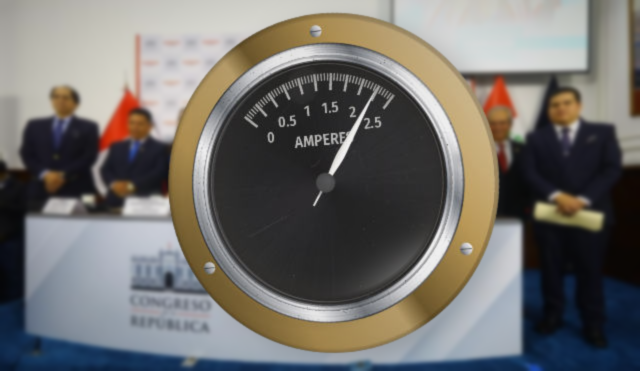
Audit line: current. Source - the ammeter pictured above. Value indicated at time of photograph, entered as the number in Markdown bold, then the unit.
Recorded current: **2.25** A
